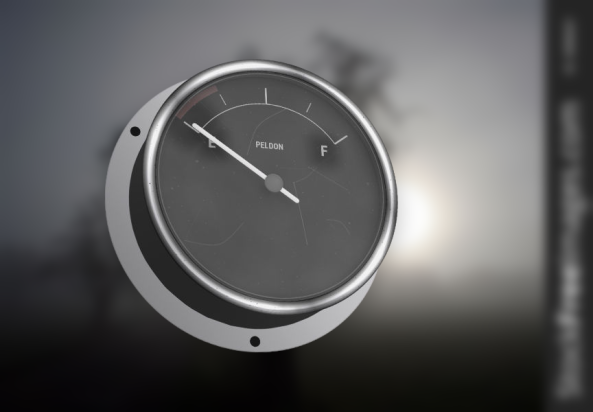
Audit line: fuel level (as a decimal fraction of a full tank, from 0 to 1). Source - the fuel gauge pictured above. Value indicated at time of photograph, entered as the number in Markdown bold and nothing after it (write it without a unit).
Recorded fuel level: **0**
